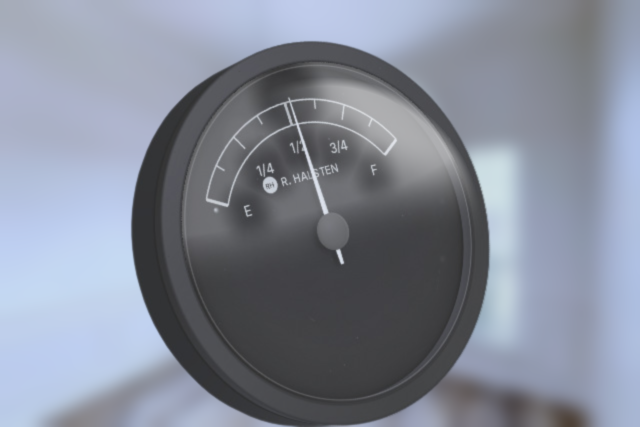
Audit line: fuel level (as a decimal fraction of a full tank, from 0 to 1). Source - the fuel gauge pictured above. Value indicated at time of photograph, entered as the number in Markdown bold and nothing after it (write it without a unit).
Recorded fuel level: **0.5**
